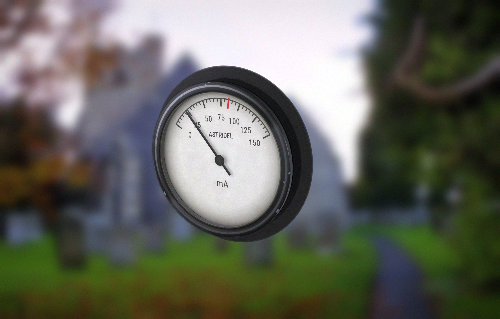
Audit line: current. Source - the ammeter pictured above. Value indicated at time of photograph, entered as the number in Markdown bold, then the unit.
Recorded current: **25** mA
